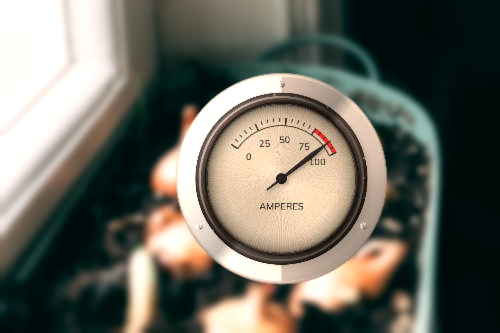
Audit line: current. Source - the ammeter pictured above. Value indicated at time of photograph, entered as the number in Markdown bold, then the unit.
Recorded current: **90** A
